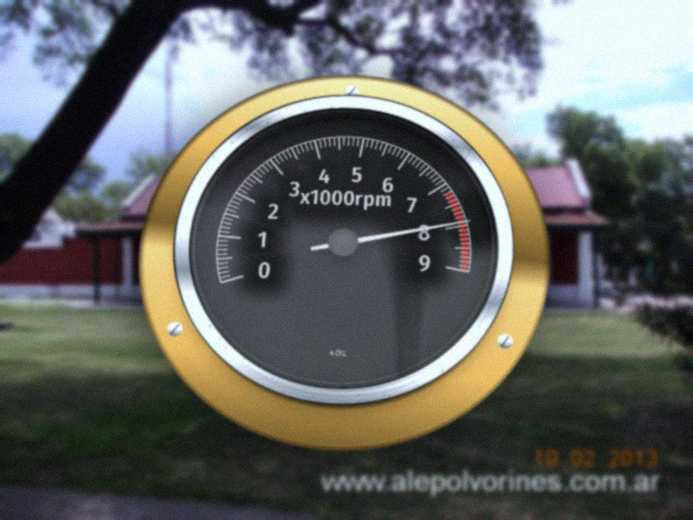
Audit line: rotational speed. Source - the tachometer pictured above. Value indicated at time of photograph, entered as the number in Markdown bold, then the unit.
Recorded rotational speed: **8000** rpm
